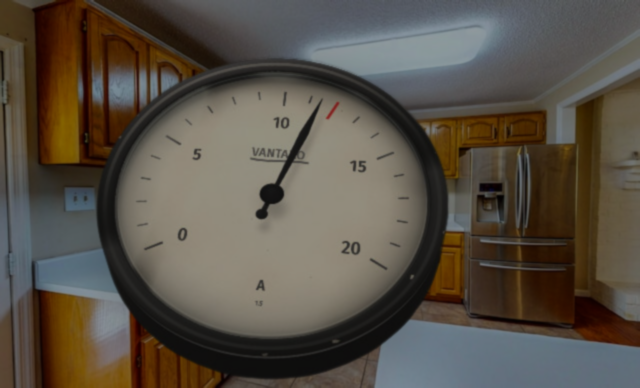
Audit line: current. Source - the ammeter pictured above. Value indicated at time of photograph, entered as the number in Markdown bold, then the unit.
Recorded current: **11.5** A
